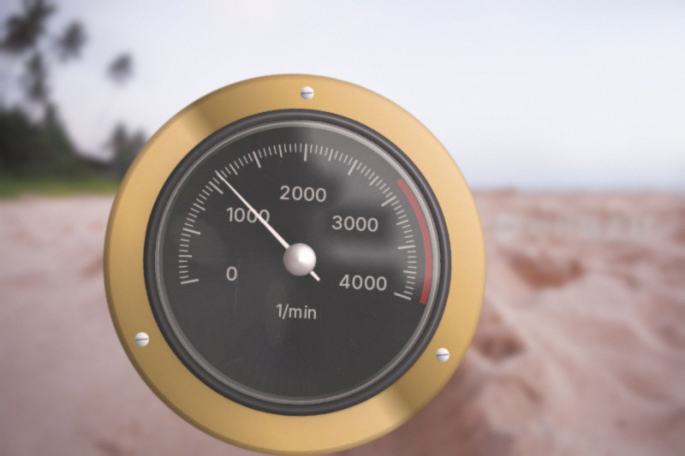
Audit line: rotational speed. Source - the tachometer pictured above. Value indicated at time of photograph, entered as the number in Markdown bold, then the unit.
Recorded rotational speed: **1100** rpm
